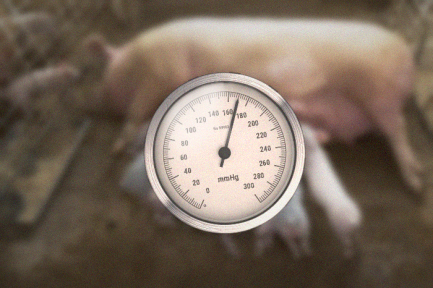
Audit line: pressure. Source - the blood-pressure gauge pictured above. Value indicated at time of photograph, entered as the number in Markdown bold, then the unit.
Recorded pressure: **170** mmHg
